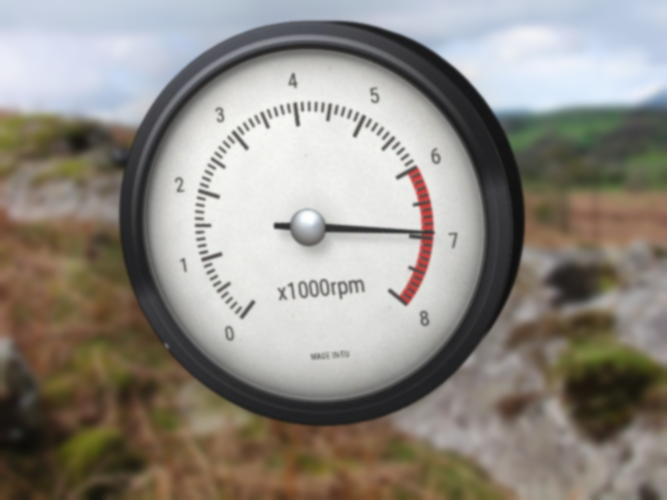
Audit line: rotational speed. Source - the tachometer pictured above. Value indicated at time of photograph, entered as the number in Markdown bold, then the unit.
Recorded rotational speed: **6900** rpm
